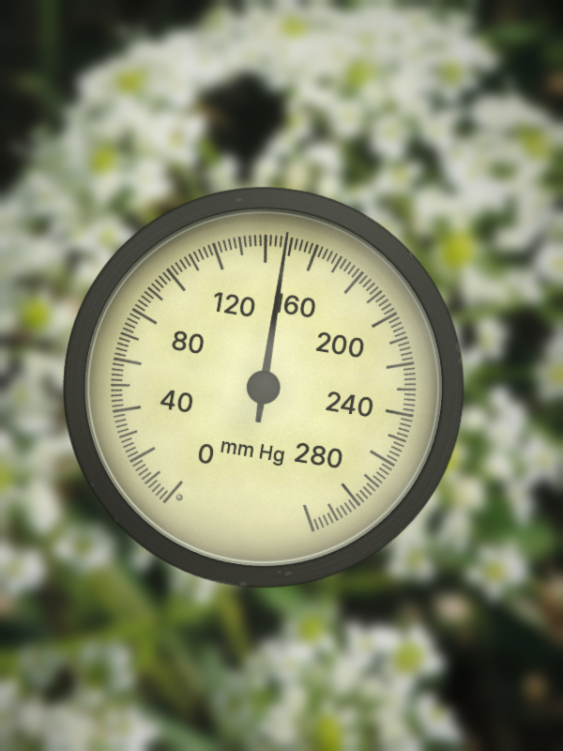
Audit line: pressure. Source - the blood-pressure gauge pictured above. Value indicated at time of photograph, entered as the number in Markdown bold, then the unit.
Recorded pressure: **148** mmHg
